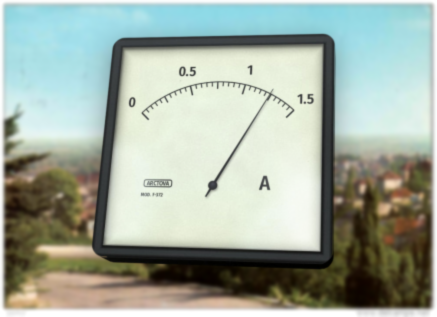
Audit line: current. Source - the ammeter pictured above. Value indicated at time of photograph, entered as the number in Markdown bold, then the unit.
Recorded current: **1.25** A
